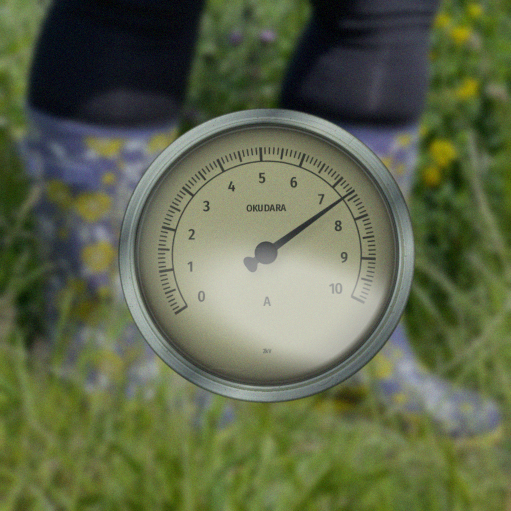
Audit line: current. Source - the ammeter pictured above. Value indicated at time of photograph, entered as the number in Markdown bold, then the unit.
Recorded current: **7.4** A
